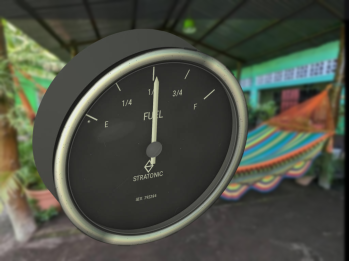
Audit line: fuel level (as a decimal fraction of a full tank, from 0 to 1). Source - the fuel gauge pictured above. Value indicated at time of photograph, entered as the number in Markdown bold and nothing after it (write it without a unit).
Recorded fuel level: **0.5**
